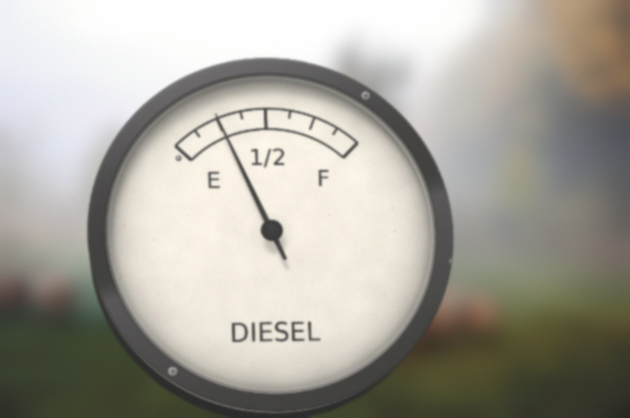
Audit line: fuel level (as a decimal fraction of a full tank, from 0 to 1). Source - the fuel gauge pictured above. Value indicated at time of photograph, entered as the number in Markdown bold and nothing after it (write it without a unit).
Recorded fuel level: **0.25**
